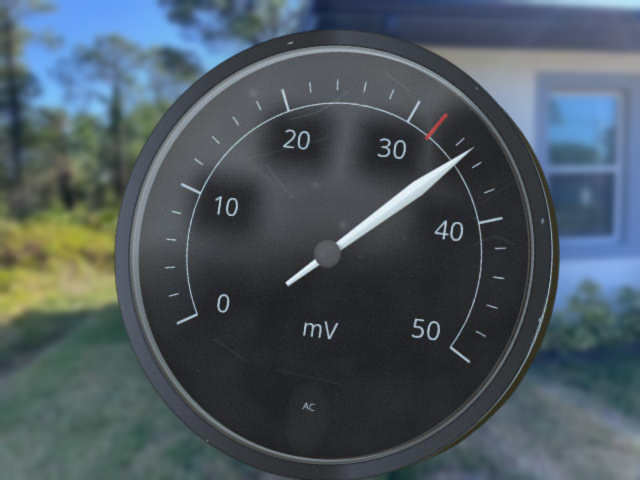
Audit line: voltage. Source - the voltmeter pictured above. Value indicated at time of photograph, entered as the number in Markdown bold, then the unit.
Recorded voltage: **35** mV
